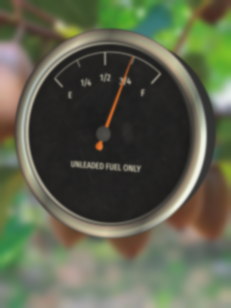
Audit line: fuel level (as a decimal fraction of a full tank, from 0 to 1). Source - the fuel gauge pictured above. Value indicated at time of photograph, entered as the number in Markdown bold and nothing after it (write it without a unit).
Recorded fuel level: **0.75**
